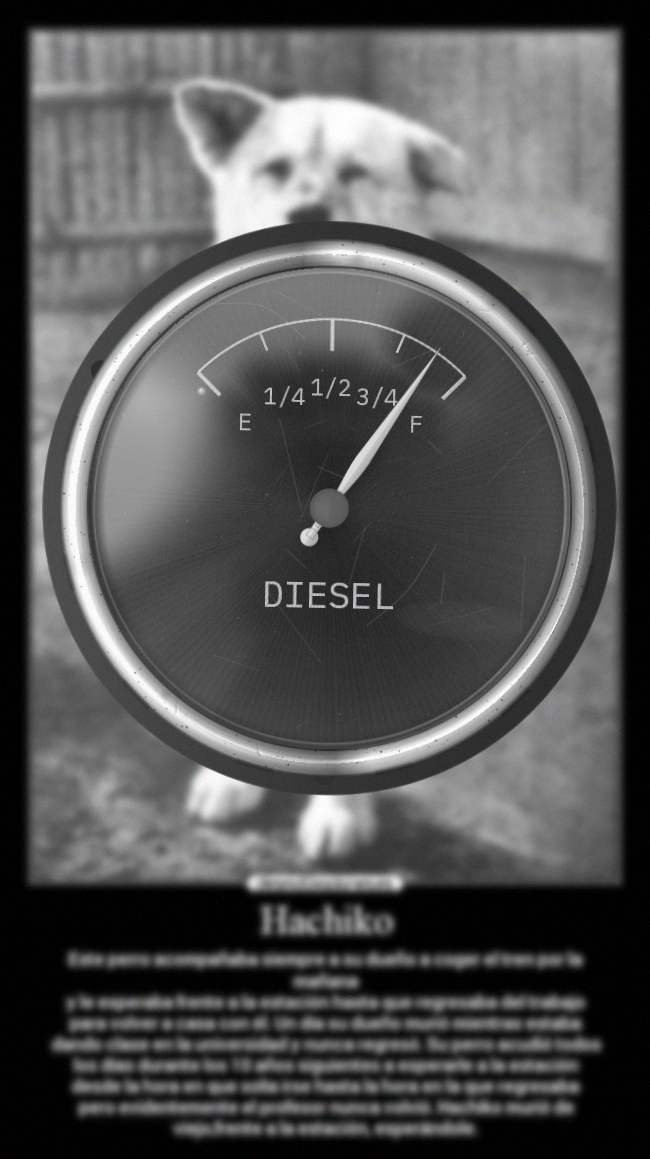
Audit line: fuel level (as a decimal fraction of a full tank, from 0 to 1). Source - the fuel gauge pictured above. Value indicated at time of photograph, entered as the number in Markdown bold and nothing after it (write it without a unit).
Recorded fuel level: **0.875**
